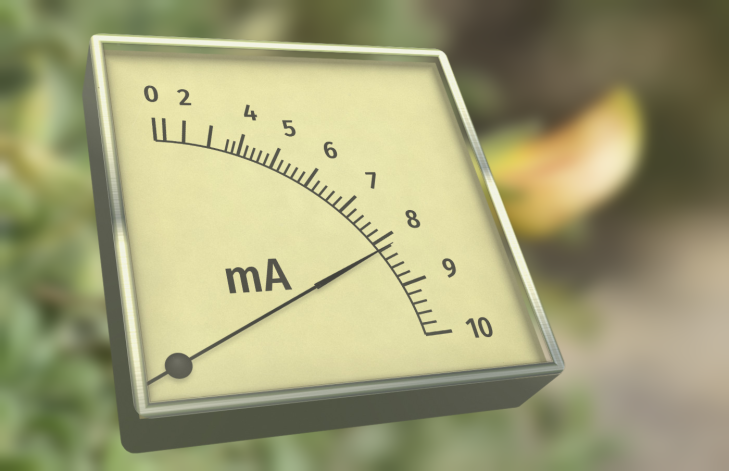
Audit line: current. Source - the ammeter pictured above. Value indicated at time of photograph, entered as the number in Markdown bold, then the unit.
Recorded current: **8.2** mA
